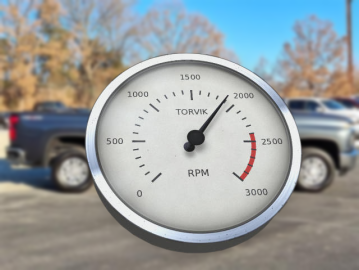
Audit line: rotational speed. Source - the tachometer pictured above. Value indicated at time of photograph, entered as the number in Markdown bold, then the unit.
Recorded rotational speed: **1900** rpm
